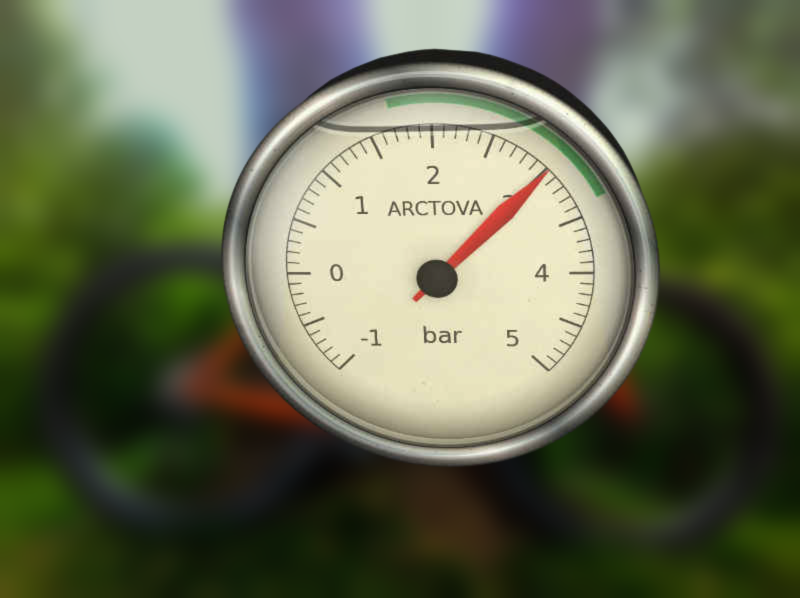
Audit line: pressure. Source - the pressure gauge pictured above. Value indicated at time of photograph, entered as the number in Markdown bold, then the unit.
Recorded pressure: **3** bar
